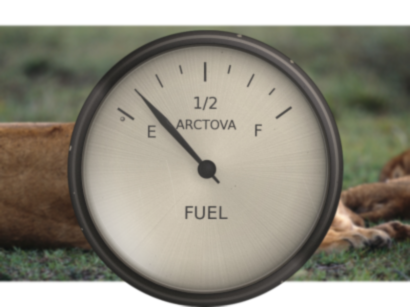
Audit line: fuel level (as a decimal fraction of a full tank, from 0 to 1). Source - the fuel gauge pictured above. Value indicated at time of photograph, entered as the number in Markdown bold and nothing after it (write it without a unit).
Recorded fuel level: **0.125**
